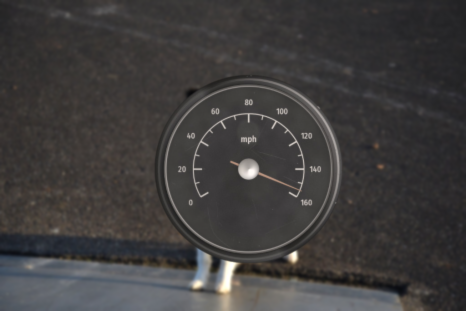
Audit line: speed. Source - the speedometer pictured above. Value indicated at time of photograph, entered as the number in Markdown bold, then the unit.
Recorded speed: **155** mph
